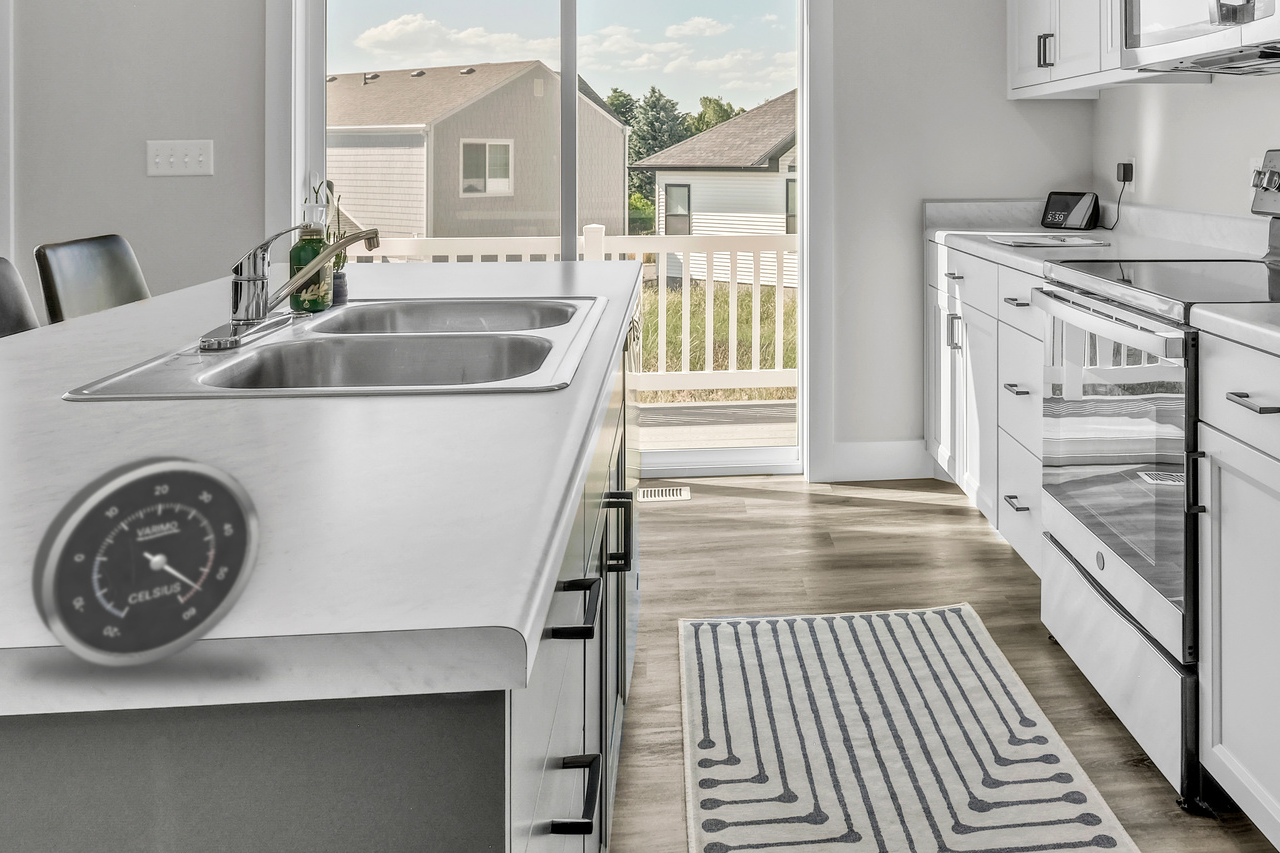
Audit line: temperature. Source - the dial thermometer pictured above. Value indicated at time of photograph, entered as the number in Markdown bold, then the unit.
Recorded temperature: **55** °C
